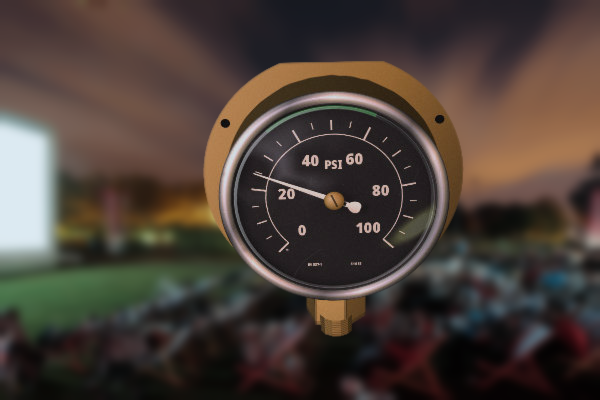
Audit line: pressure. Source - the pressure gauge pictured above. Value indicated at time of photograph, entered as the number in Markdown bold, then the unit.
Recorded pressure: **25** psi
